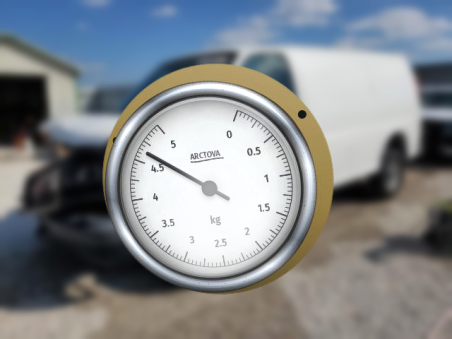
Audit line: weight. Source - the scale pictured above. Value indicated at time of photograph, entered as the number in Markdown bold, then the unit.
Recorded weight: **4.65** kg
